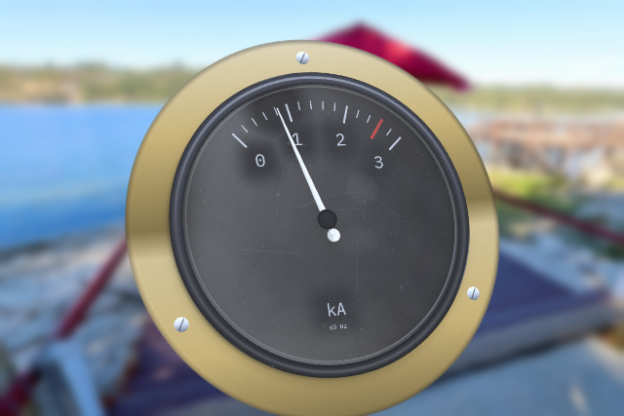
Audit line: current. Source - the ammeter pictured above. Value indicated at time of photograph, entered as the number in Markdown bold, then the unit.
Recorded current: **0.8** kA
